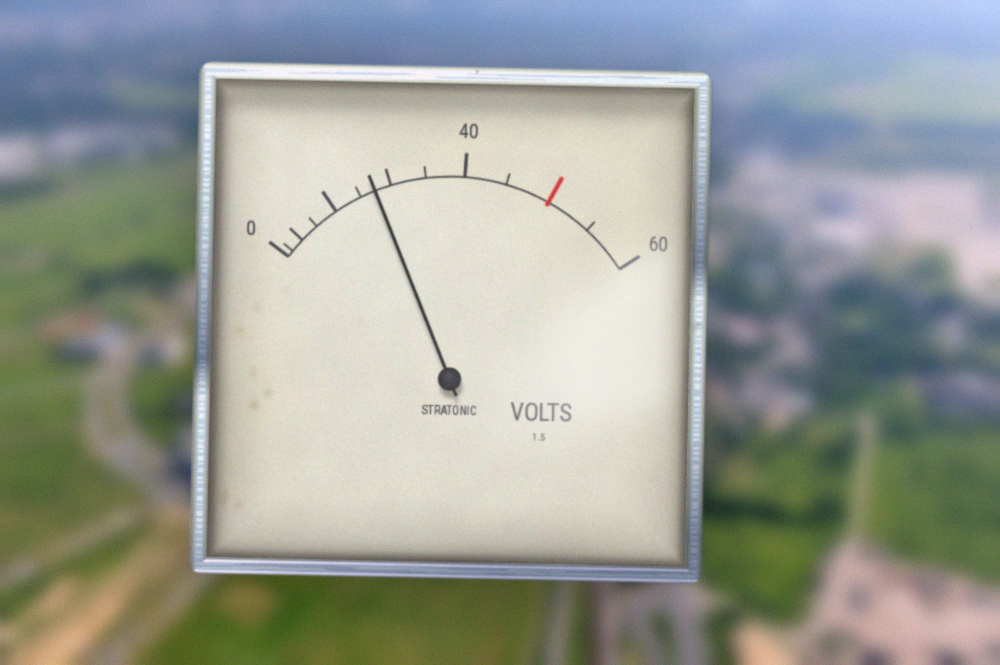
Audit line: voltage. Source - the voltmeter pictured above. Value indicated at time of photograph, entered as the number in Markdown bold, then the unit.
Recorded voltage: **27.5** V
